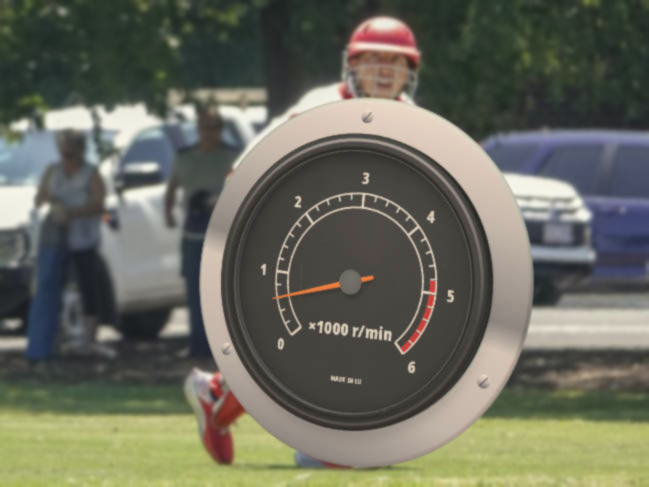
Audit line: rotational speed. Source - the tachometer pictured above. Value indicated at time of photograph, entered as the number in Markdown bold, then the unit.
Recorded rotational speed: **600** rpm
